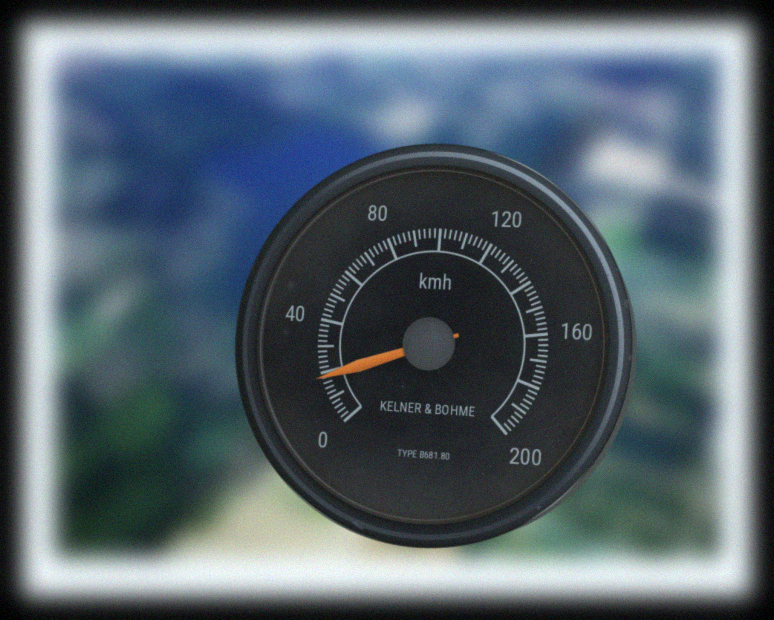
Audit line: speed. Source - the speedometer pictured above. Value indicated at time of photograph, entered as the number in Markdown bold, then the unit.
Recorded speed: **18** km/h
